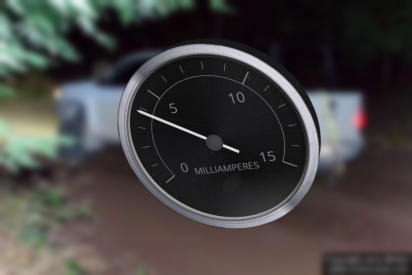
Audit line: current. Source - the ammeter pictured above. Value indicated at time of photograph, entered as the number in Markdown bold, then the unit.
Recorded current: **4** mA
